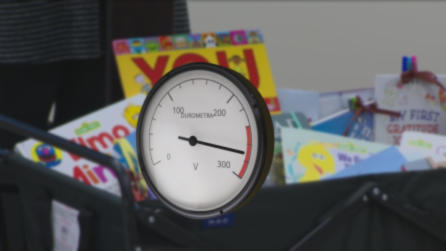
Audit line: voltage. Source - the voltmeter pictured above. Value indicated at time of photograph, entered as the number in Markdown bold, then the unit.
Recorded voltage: **270** V
